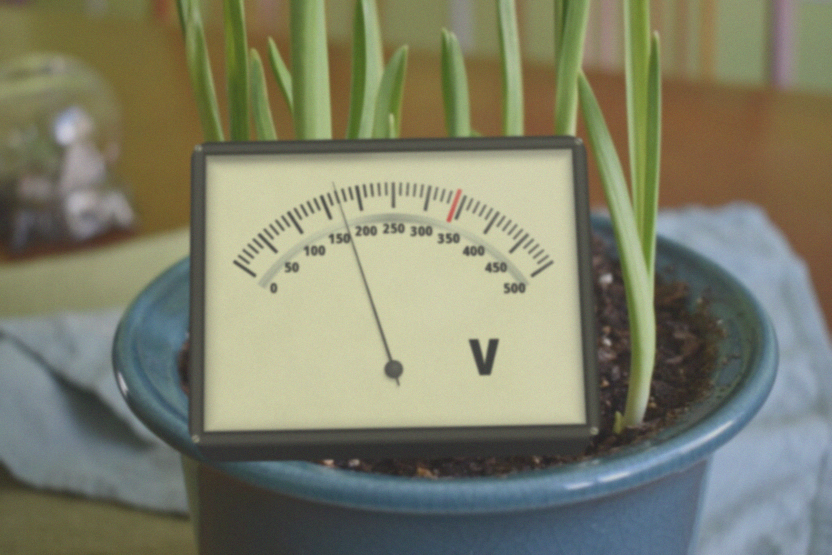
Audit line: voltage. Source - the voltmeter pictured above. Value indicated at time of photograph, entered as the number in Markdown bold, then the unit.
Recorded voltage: **170** V
